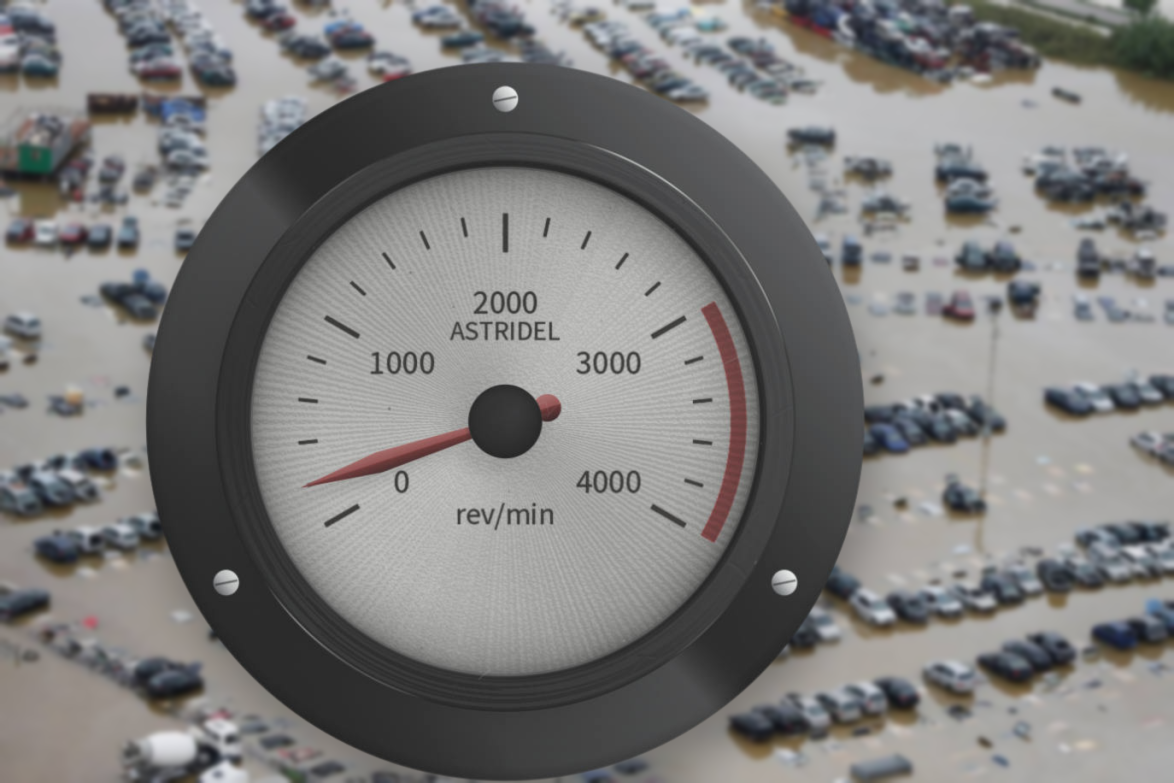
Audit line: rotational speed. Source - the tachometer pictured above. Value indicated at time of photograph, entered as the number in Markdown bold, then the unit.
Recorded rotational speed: **200** rpm
